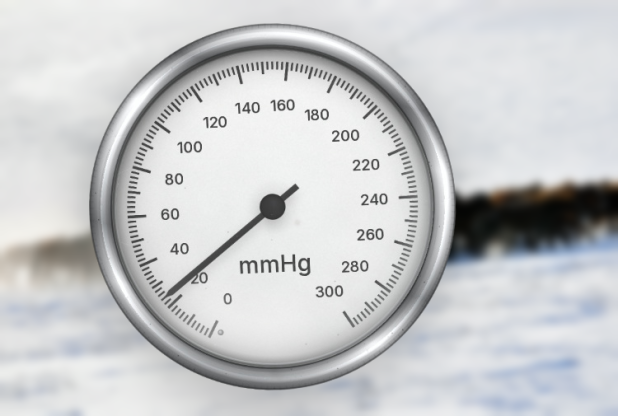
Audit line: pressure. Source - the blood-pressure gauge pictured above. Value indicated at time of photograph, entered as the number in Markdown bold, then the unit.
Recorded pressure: **24** mmHg
